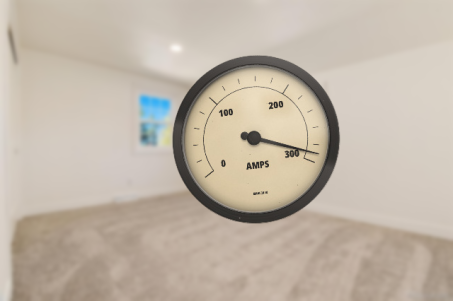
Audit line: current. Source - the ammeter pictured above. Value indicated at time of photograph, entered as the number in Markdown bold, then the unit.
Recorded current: **290** A
